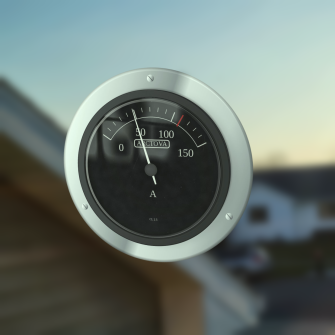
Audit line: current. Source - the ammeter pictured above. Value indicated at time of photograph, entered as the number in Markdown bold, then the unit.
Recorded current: **50** A
